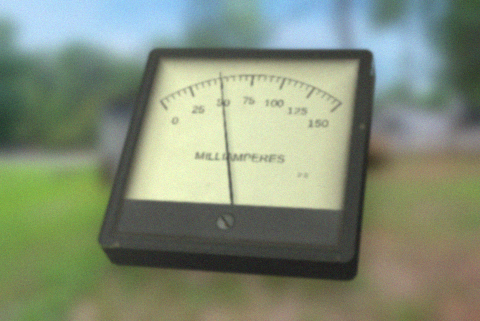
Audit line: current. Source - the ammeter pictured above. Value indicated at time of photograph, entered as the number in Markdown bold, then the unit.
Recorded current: **50** mA
